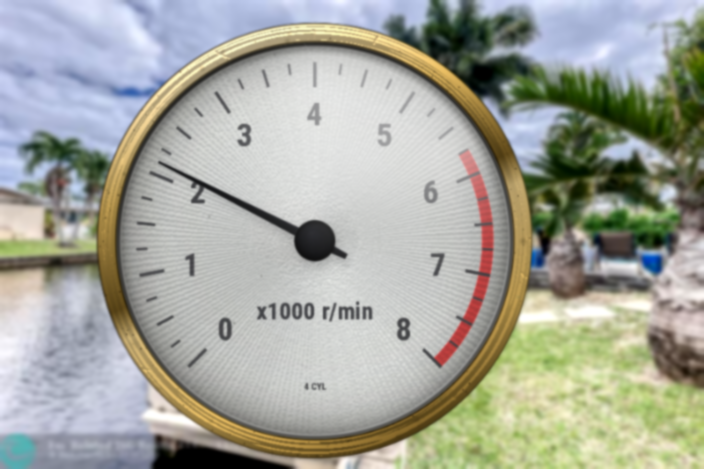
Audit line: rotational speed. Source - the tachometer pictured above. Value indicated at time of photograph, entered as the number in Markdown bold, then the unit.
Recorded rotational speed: **2125** rpm
